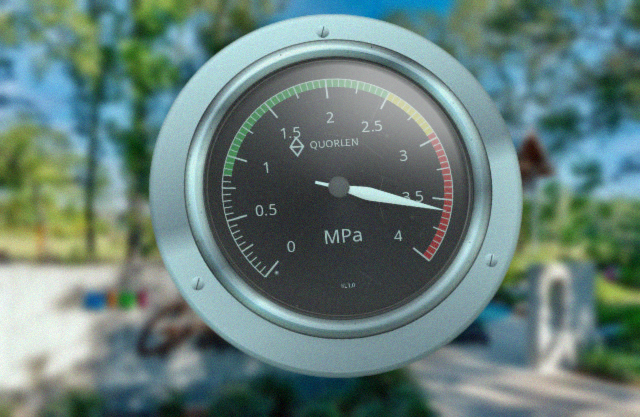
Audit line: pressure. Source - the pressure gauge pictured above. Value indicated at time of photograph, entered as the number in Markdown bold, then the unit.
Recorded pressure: **3.6** MPa
